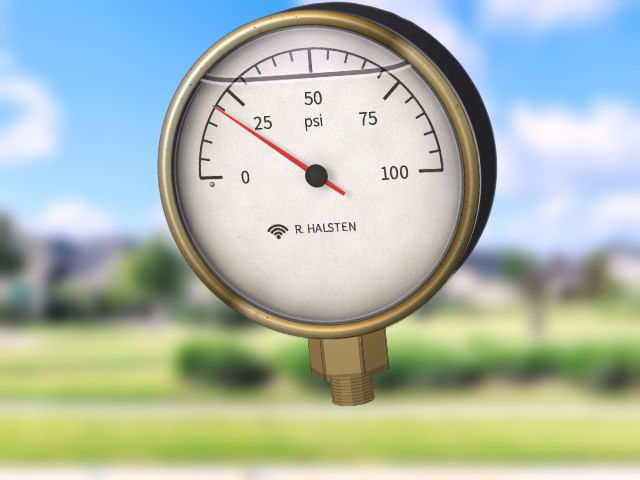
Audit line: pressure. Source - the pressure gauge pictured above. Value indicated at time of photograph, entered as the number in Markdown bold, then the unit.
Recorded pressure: **20** psi
